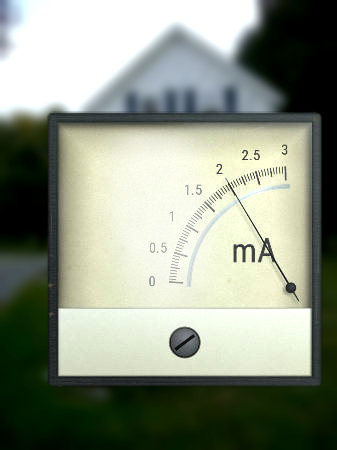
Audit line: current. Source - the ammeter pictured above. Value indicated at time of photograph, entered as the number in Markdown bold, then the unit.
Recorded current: **2** mA
